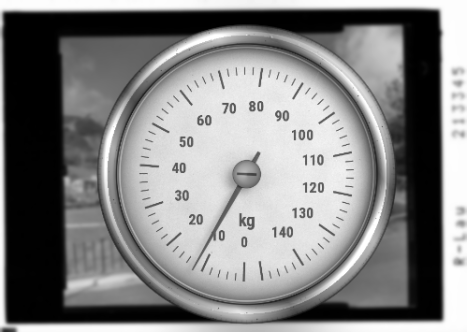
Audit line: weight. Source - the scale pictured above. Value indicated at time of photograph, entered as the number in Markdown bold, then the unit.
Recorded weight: **12** kg
